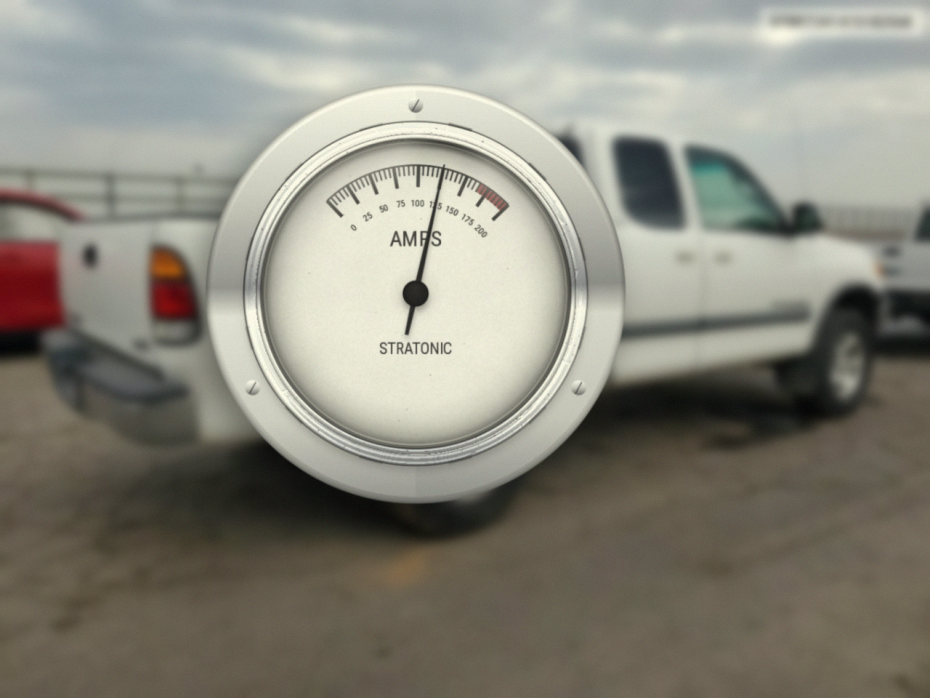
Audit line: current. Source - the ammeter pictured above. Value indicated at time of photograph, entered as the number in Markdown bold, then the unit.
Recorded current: **125** A
